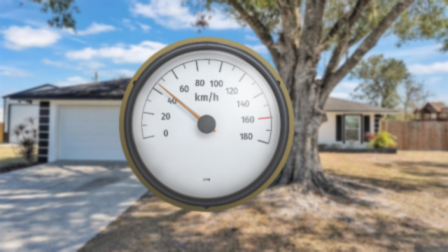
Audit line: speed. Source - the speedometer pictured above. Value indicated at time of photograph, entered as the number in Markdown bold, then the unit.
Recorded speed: **45** km/h
